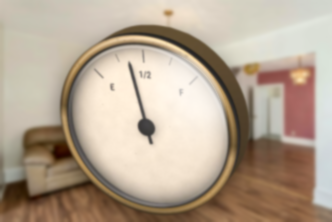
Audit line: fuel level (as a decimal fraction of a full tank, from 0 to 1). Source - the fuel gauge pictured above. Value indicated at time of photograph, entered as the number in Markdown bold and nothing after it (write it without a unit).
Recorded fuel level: **0.375**
